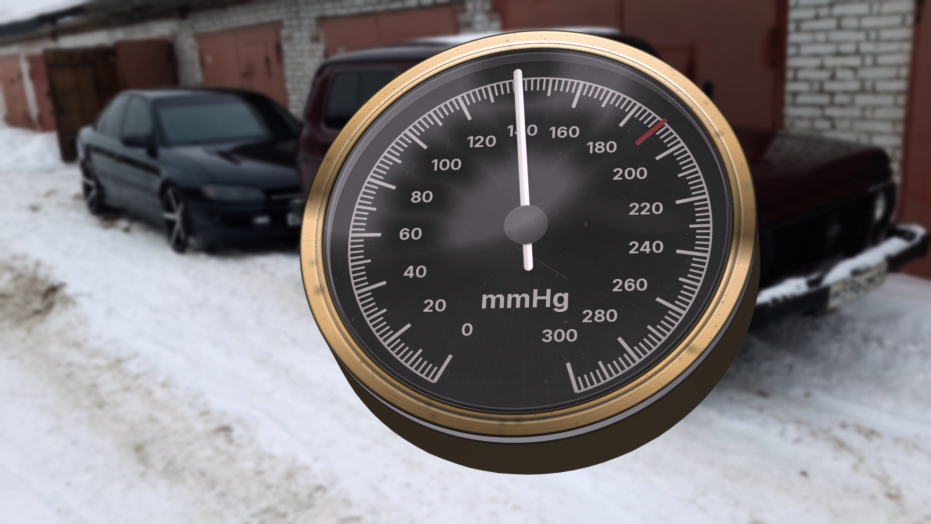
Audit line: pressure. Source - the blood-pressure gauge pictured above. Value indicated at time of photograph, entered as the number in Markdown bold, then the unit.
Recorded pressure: **140** mmHg
